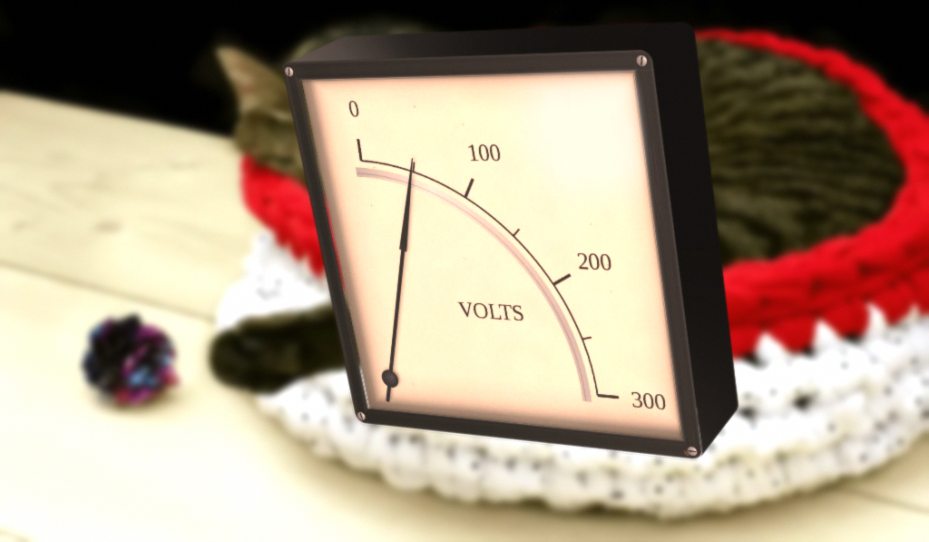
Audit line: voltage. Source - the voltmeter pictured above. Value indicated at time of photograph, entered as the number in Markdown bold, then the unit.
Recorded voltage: **50** V
